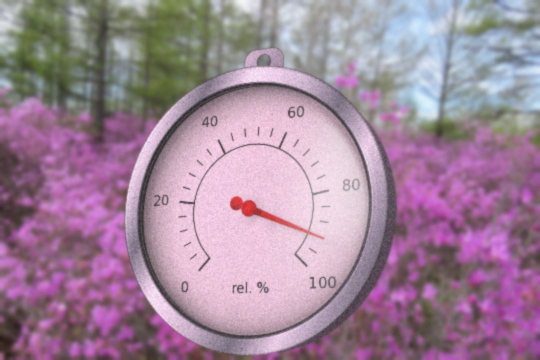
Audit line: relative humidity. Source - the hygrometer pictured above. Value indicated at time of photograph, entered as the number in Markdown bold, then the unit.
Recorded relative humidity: **92** %
